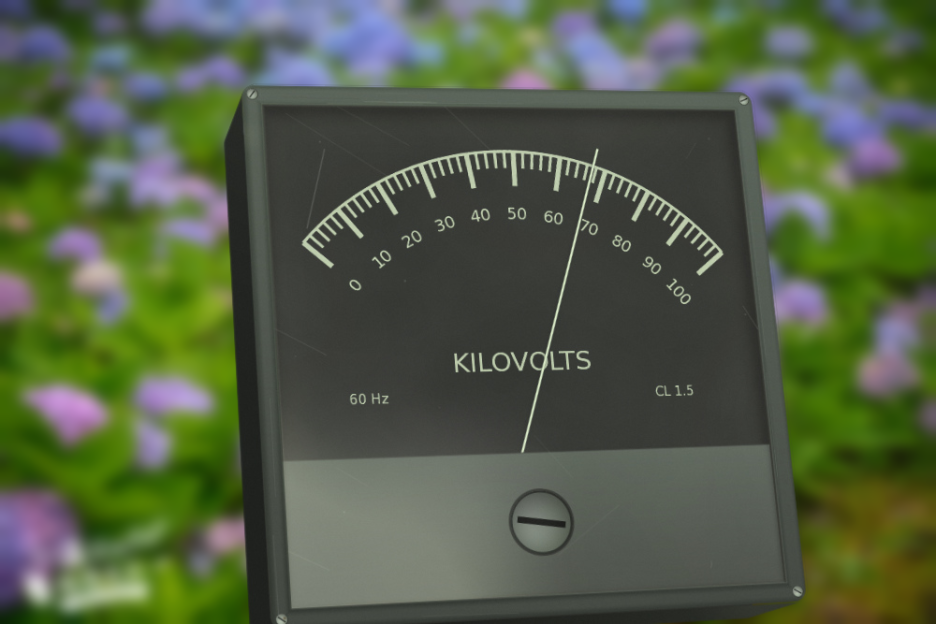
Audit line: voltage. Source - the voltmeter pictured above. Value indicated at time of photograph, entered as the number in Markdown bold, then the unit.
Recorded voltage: **67** kV
